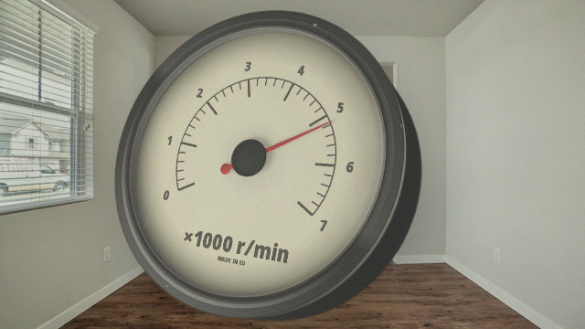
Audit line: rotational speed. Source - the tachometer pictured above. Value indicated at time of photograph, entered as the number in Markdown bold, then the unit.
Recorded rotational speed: **5200** rpm
